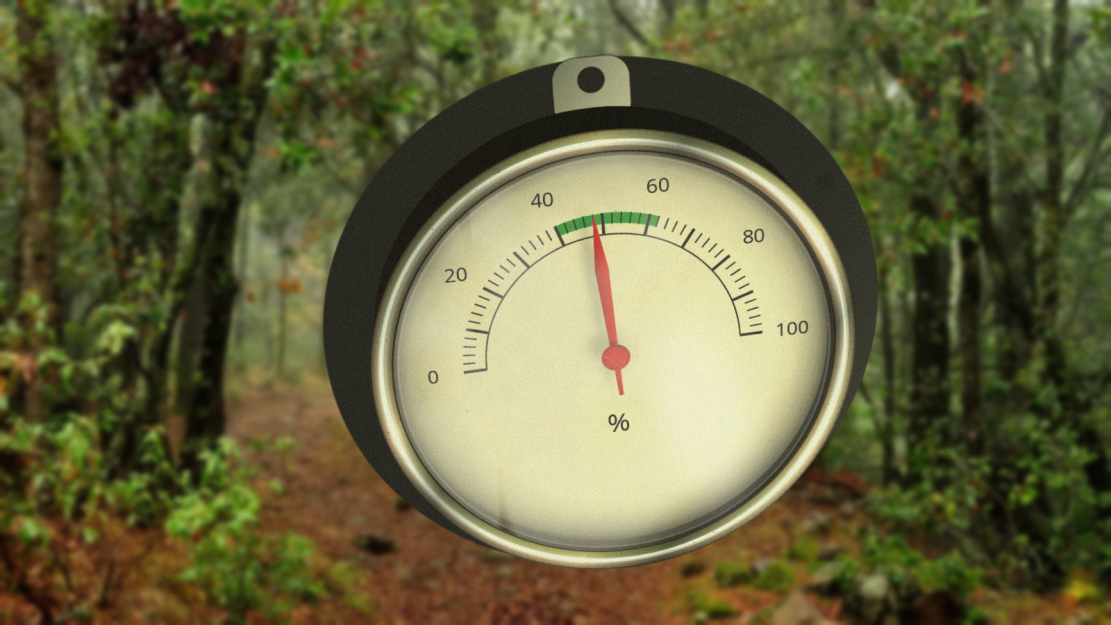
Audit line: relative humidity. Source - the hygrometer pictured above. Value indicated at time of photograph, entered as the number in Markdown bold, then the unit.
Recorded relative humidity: **48** %
